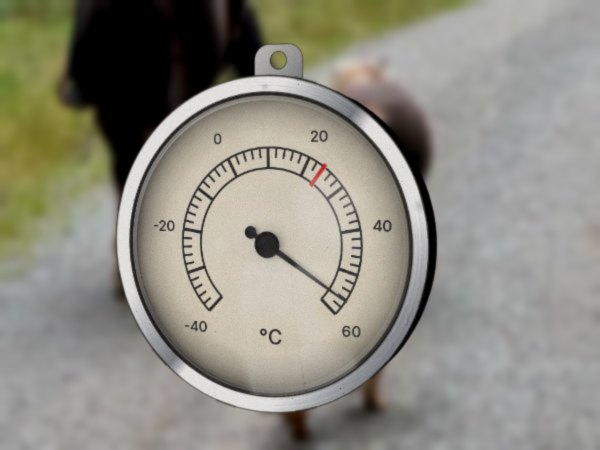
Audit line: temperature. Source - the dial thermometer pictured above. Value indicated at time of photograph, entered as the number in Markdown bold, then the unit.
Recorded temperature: **56** °C
